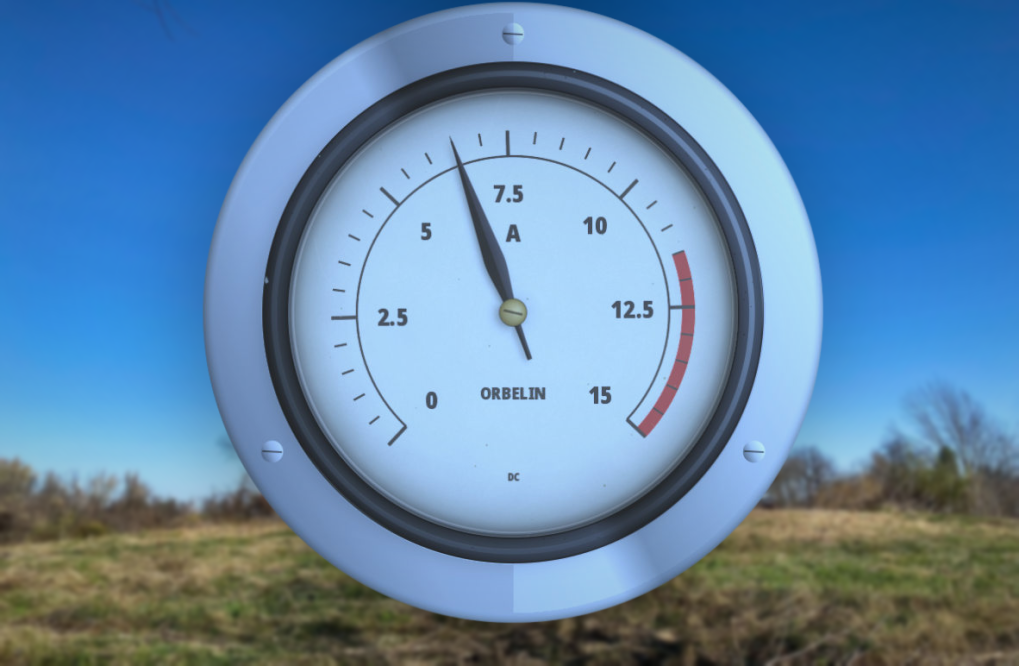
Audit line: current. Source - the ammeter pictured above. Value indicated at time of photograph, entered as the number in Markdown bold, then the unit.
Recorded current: **6.5** A
